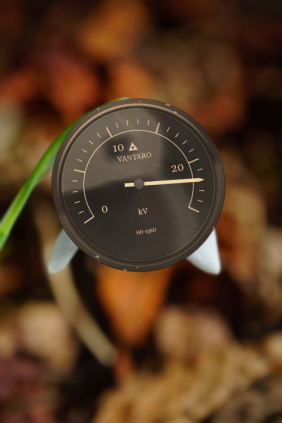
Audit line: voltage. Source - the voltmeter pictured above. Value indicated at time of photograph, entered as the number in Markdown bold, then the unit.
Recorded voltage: **22** kV
